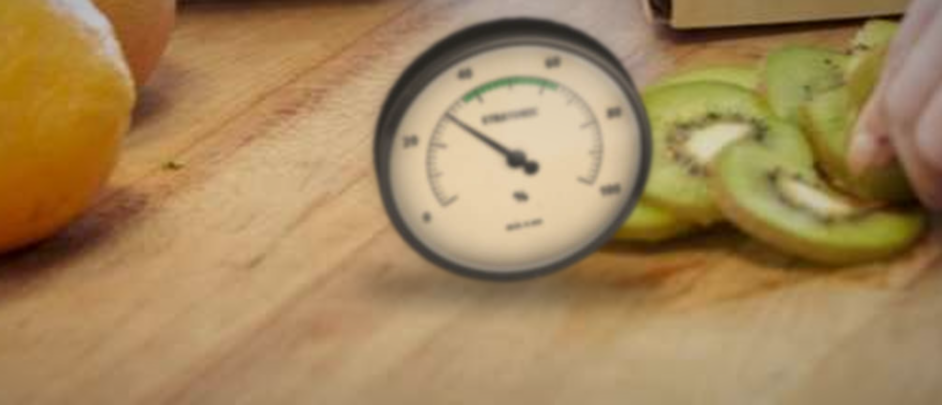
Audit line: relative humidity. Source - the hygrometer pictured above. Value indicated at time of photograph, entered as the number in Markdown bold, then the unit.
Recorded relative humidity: **30** %
